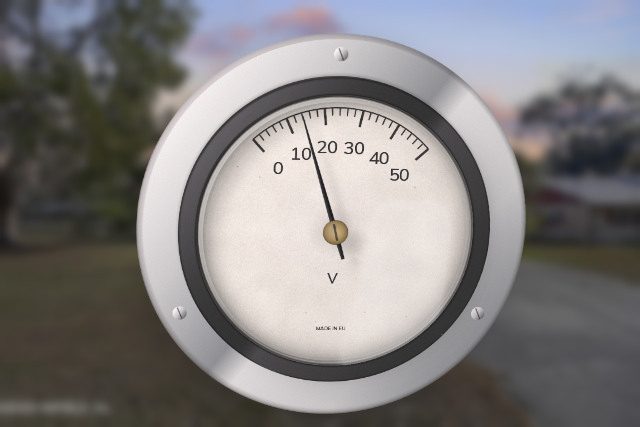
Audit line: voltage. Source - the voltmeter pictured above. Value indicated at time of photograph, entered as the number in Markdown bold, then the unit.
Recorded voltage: **14** V
